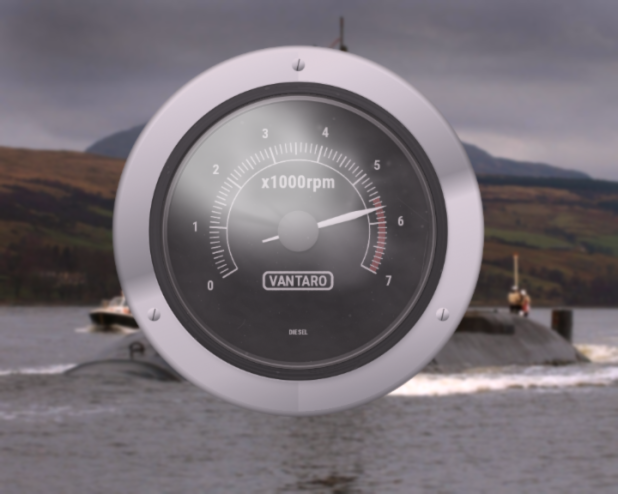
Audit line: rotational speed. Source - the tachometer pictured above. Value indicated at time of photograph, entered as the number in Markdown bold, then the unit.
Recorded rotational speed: **5700** rpm
